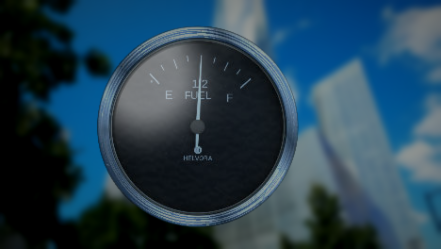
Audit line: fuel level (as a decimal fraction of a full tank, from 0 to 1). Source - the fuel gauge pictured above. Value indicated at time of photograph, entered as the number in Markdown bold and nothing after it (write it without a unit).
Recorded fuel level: **0.5**
